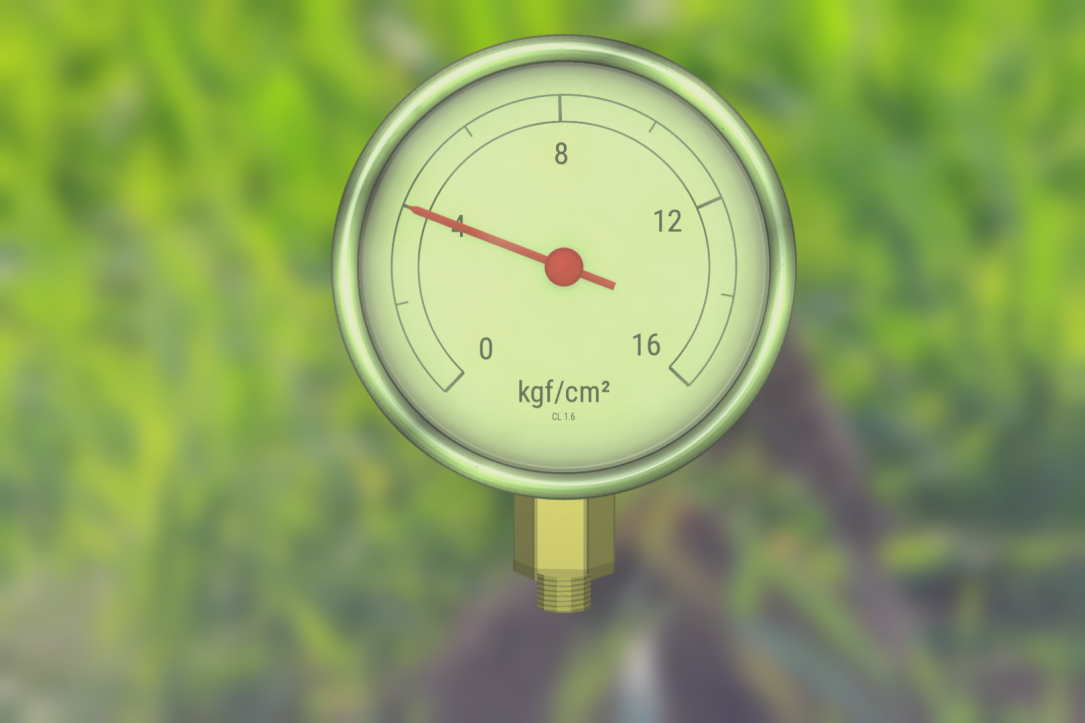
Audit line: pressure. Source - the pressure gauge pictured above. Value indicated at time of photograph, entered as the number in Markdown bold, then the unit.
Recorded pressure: **4** kg/cm²
